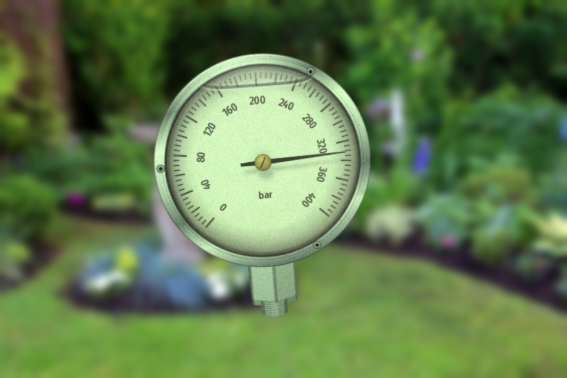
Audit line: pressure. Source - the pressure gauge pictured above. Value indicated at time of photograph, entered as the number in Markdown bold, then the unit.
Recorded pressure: **330** bar
